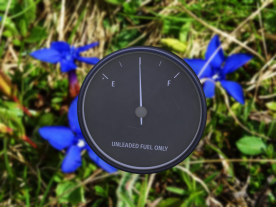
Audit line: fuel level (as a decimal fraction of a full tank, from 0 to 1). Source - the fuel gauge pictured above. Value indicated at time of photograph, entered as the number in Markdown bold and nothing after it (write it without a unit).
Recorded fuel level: **0.5**
